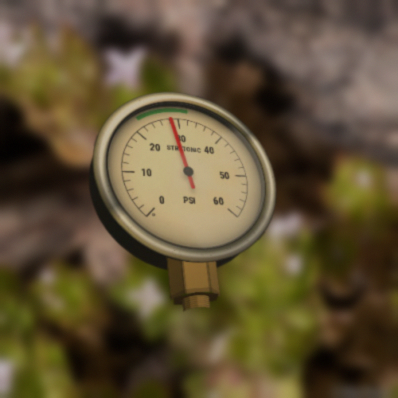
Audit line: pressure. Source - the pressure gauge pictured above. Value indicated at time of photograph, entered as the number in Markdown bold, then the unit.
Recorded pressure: **28** psi
